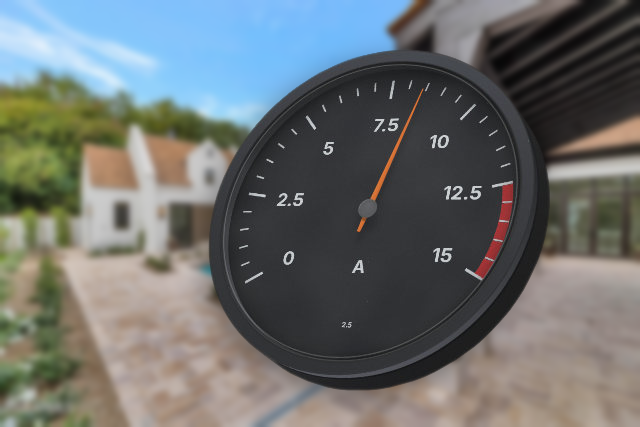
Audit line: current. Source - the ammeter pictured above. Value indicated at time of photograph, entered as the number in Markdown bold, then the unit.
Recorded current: **8.5** A
